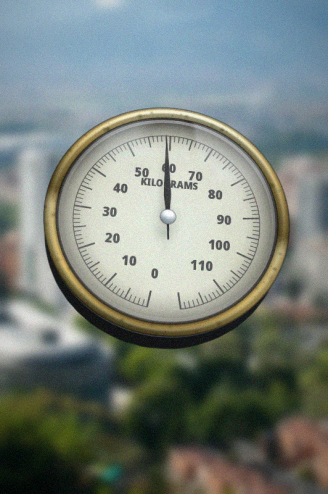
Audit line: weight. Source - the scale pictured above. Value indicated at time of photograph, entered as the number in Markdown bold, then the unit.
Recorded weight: **59** kg
